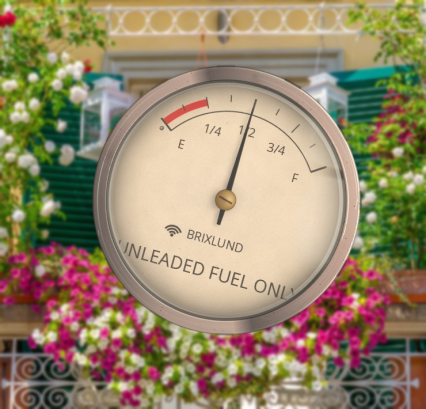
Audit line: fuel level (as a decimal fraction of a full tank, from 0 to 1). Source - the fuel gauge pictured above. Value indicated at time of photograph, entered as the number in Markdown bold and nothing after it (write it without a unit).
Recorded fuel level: **0.5**
